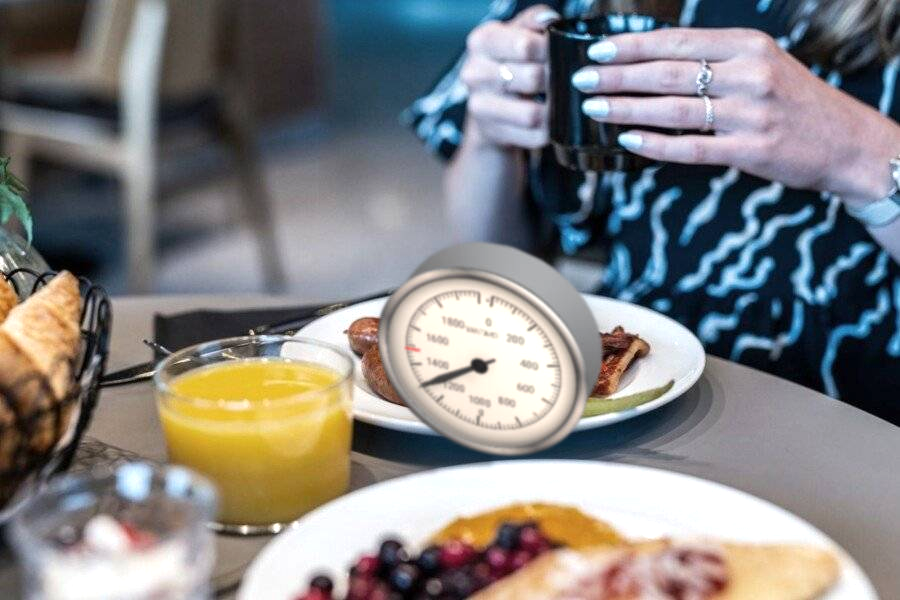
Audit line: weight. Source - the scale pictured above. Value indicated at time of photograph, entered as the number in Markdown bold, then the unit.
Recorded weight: **1300** g
